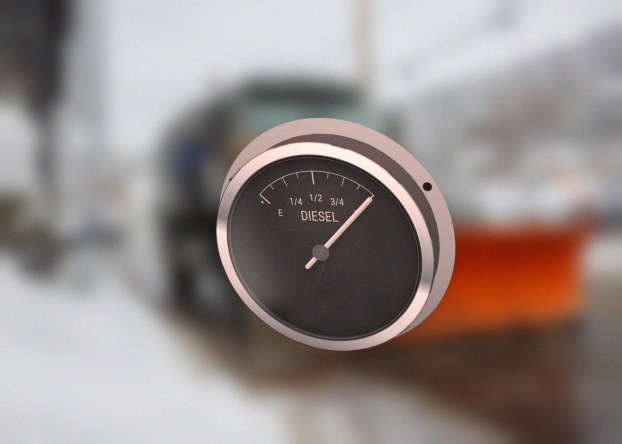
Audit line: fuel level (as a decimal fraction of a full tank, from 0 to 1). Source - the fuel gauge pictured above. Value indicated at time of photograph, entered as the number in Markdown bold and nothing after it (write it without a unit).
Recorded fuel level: **1**
